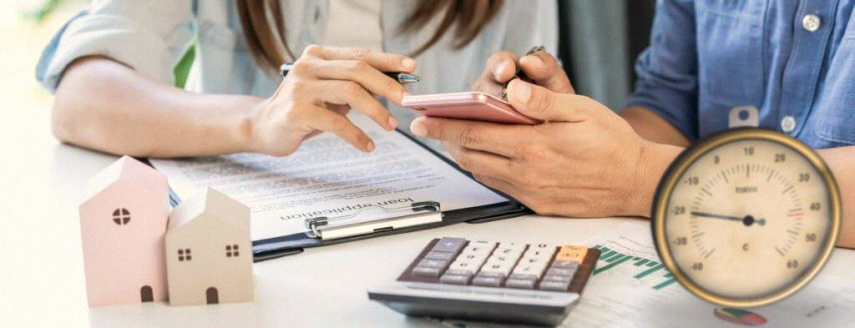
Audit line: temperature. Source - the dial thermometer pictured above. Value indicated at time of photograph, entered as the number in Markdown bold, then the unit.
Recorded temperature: **-20** °C
